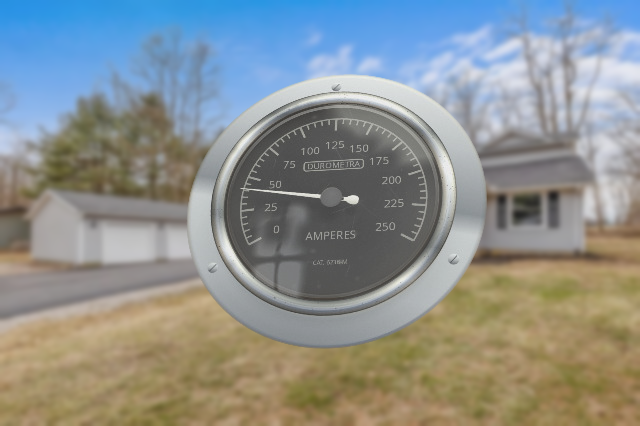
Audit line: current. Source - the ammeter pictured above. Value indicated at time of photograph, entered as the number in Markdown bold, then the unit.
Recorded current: **40** A
